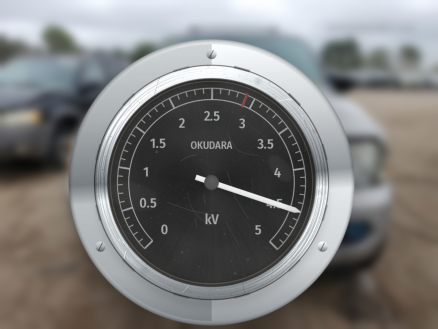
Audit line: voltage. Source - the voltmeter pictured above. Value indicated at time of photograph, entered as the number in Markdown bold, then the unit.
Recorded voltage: **4.5** kV
